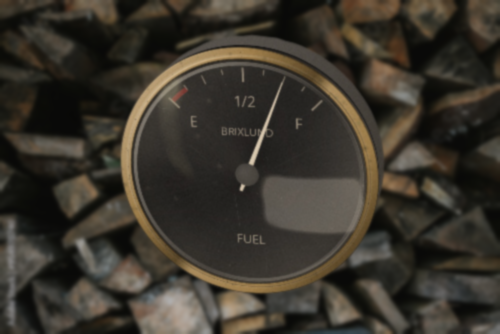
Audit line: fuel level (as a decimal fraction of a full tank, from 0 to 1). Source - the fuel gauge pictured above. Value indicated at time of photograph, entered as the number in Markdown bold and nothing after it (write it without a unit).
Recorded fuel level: **0.75**
